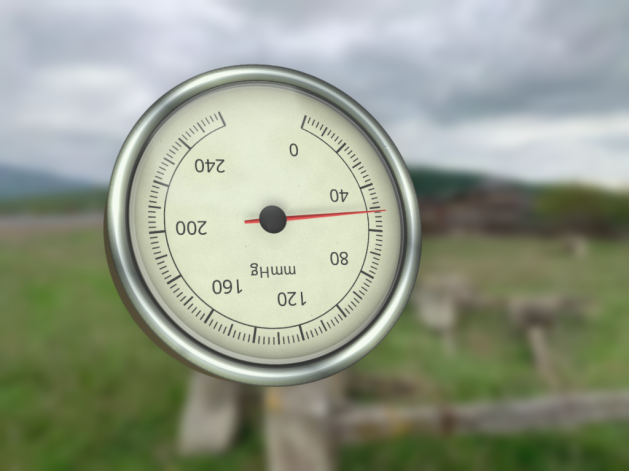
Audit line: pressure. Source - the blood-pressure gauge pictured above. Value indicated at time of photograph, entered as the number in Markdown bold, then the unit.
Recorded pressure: **52** mmHg
